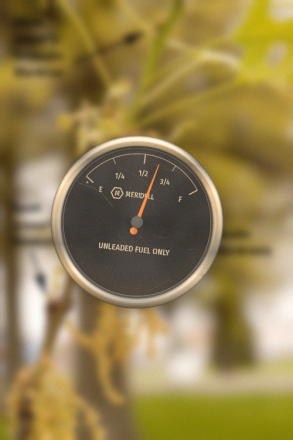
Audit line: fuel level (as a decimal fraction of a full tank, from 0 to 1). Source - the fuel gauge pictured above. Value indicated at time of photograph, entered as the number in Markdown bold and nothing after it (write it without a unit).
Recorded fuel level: **0.625**
